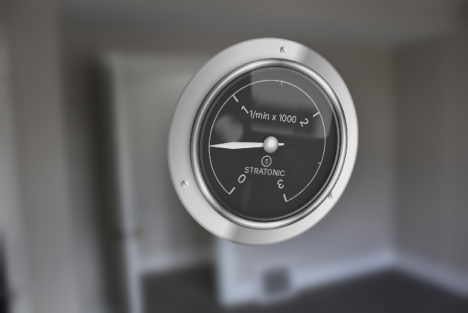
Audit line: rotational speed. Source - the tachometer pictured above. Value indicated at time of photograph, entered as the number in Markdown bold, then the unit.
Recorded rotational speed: **500** rpm
